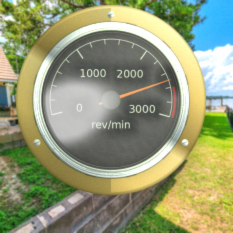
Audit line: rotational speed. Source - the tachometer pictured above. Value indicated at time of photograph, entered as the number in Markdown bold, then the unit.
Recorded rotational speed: **2500** rpm
